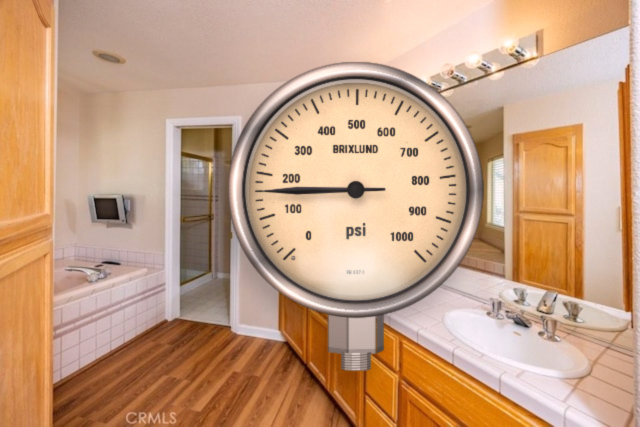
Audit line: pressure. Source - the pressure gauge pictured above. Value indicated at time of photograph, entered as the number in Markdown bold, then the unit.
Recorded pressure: **160** psi
